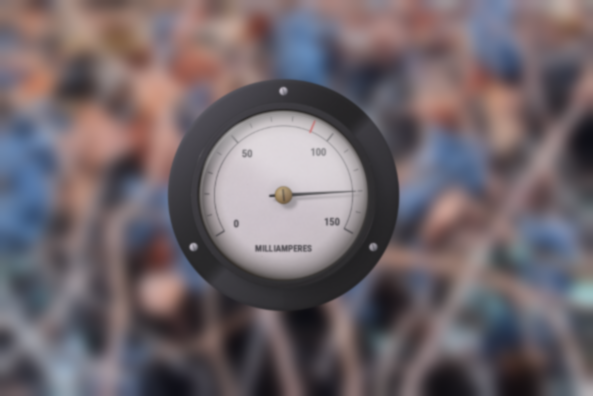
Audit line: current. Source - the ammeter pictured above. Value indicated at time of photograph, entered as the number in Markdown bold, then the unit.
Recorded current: **130** mA
